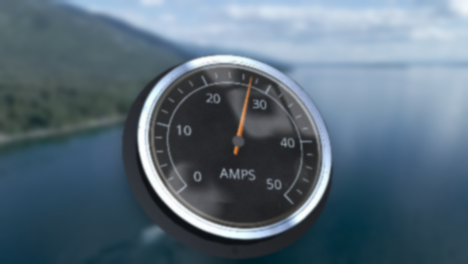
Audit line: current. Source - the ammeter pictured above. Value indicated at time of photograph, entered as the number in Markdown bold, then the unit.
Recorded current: **27** A
